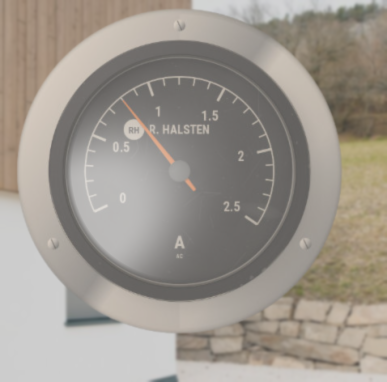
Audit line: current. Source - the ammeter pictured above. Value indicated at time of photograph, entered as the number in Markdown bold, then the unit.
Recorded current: **0.8** A
